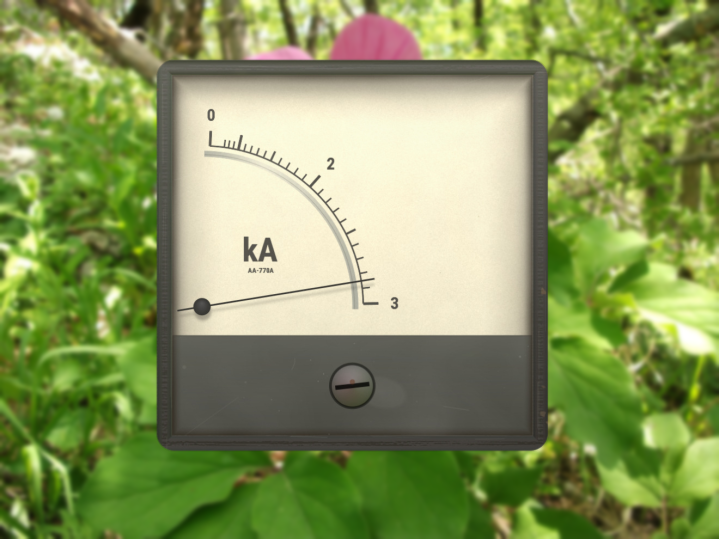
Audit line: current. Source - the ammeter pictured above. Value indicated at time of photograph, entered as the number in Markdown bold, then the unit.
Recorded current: **2.85** kA
